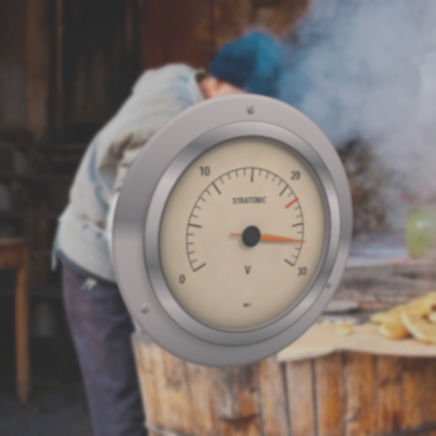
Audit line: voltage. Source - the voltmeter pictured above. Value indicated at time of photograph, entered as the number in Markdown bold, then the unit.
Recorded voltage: **27** V
